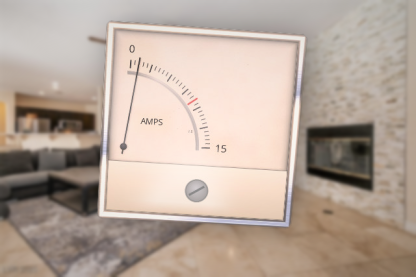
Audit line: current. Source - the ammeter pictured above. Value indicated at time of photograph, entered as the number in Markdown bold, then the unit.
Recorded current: **1** A
